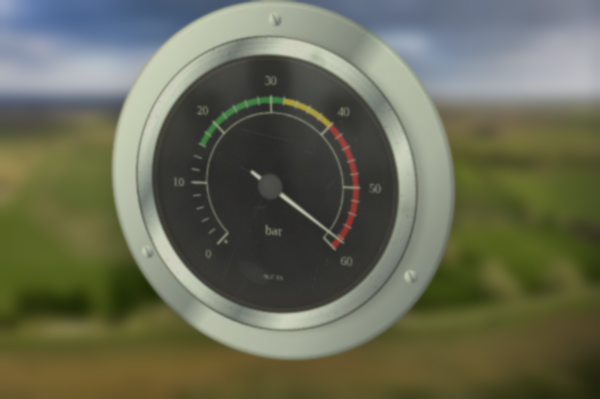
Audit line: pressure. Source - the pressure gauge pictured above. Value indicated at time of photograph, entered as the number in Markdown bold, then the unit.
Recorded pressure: **58** bar
